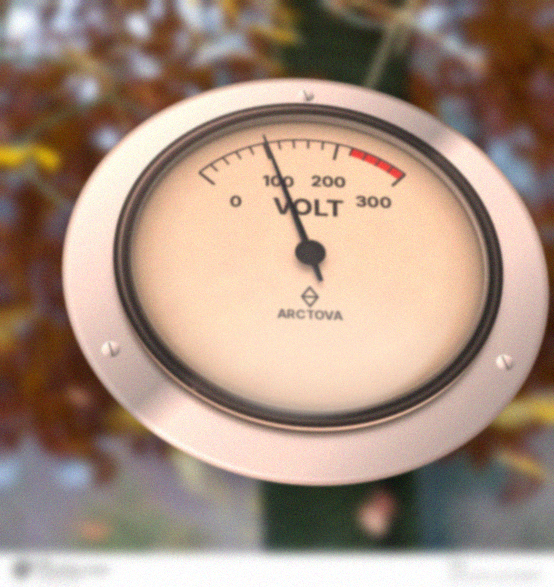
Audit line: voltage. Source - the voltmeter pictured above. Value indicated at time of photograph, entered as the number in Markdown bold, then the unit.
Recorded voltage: **100** V
